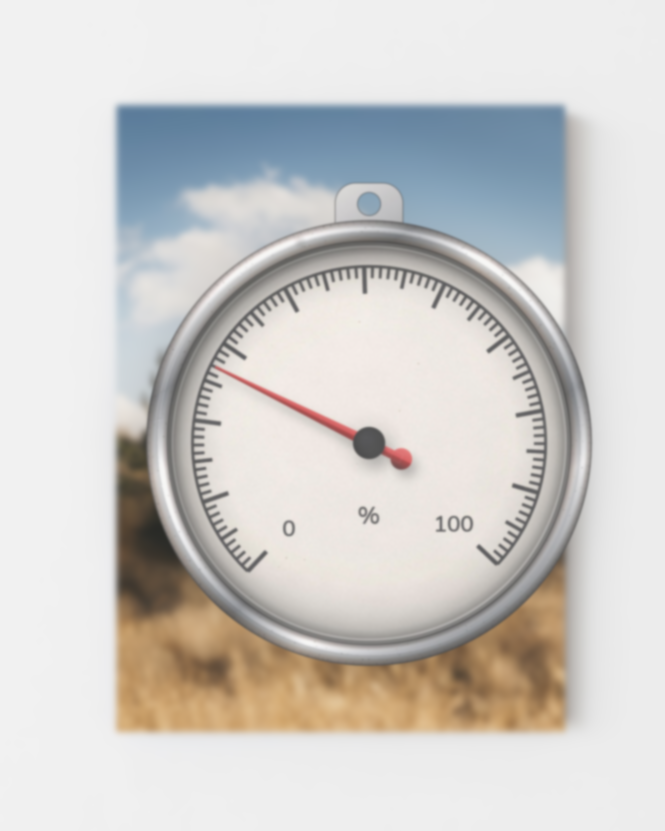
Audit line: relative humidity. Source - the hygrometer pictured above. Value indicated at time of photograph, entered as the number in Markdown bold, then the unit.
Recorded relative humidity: **27** %
